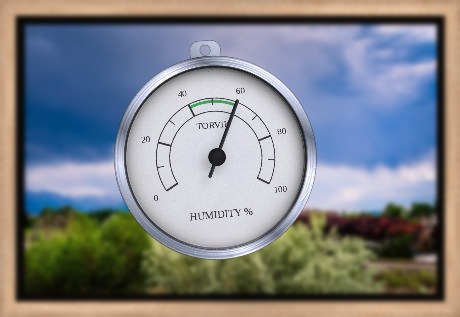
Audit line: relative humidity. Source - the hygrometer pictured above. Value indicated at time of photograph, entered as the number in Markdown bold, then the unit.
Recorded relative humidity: **60** %
